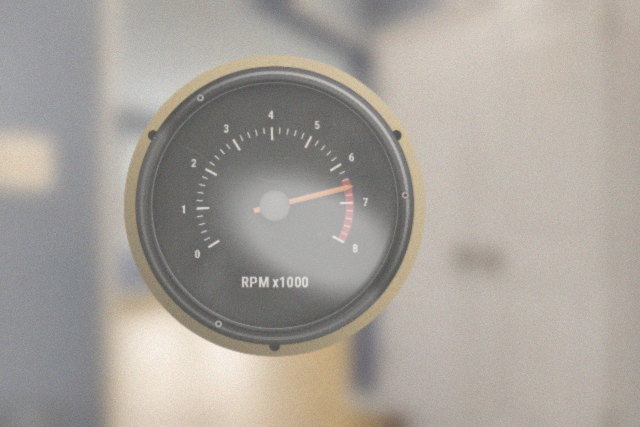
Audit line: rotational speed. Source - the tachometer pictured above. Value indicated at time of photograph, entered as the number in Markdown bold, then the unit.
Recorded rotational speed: **6600** rpm
